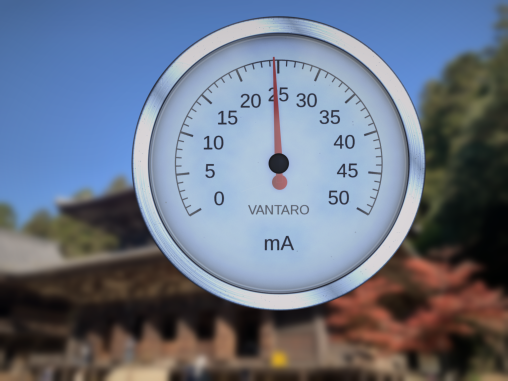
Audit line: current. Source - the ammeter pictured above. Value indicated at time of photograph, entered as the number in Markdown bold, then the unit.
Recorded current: **24.5** mA
